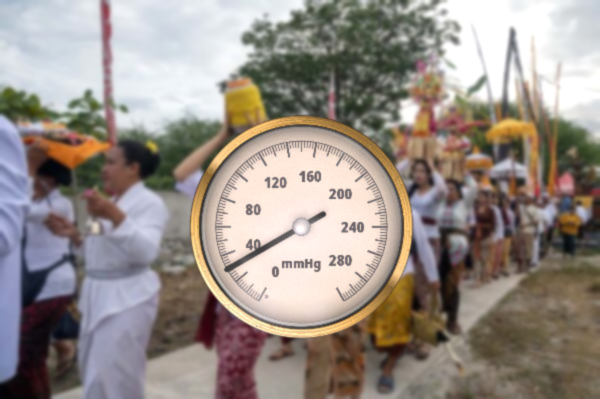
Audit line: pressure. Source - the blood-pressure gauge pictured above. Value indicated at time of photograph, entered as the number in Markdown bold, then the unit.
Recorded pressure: **30** mmHg
